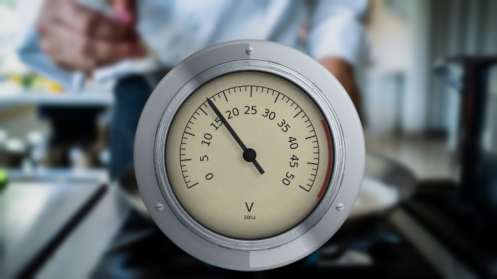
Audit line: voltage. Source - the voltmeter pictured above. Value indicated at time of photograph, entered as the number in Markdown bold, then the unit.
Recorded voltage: **17** V
